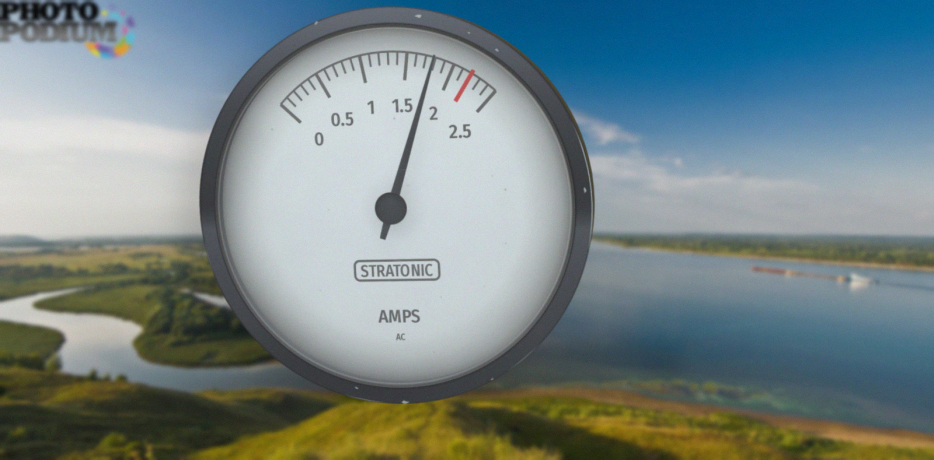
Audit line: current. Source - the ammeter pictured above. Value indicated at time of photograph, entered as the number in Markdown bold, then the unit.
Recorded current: **1.8** A
